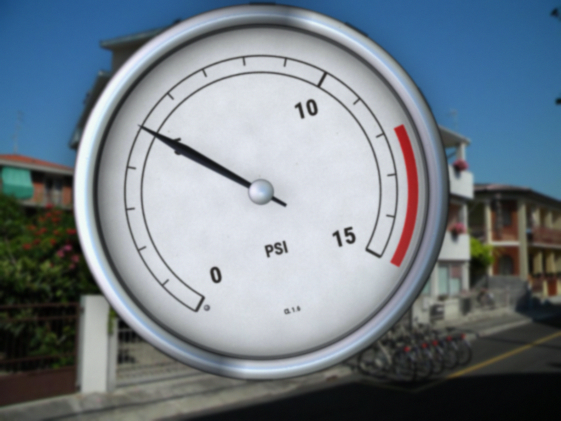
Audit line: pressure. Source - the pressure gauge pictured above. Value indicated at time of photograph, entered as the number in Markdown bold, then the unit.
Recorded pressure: **5** psi
